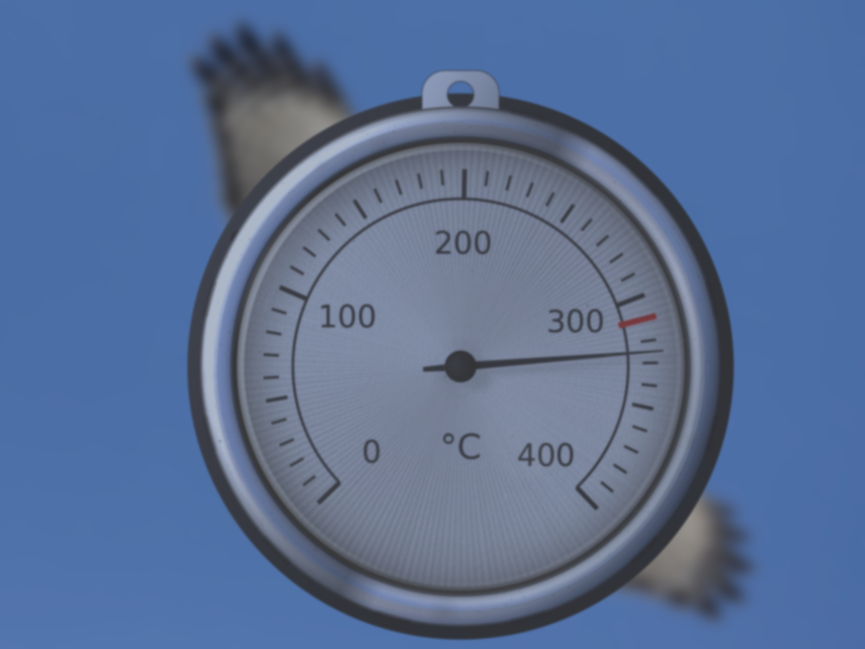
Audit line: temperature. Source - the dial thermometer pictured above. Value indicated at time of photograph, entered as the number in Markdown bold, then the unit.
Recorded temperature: **325** °C
